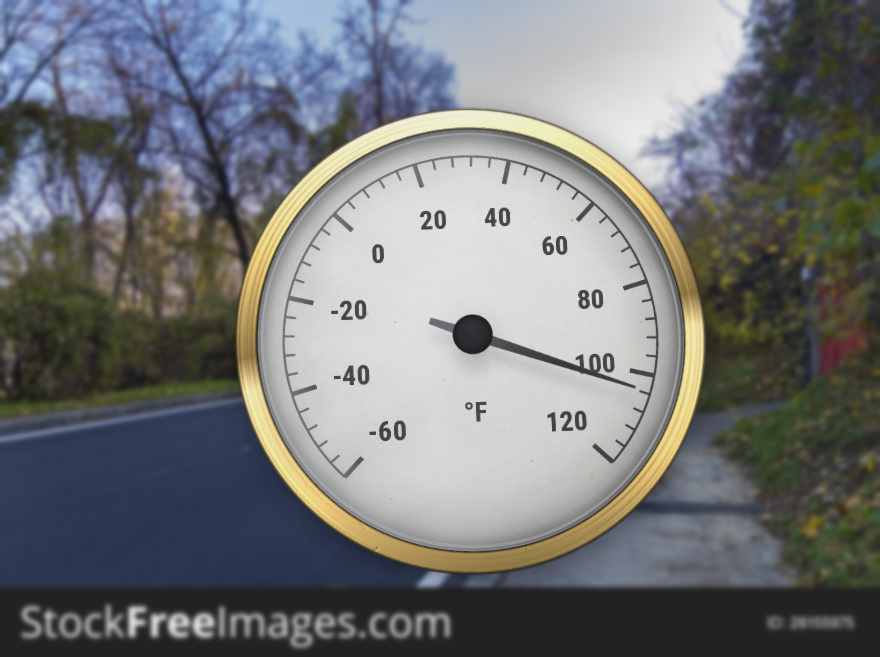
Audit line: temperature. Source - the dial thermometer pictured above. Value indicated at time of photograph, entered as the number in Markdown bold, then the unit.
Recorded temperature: **104** °F
